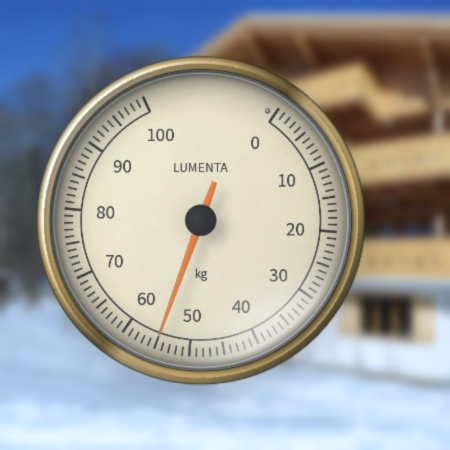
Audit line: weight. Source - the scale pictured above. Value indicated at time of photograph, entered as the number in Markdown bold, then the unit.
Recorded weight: **55** kg
